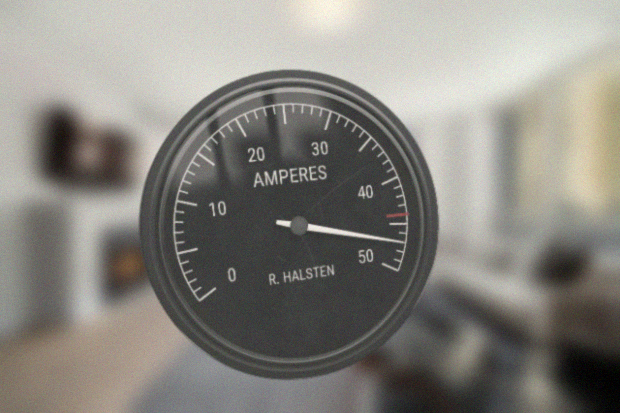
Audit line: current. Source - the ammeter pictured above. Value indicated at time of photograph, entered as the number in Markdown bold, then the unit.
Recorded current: **47** A
